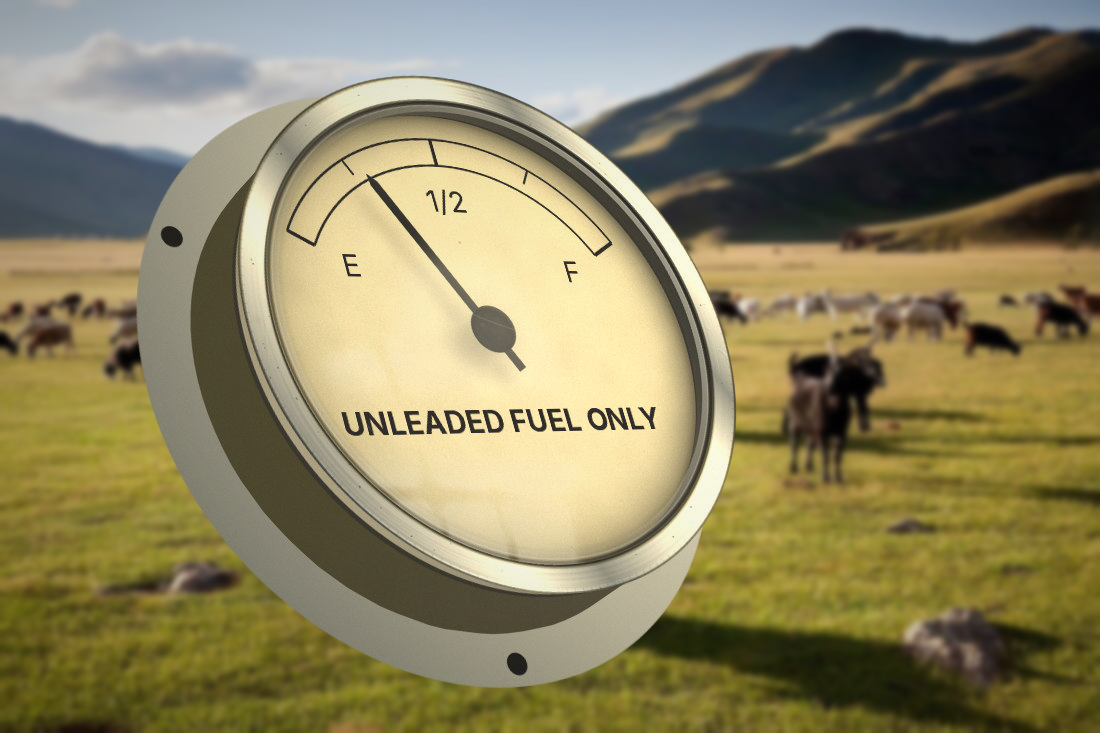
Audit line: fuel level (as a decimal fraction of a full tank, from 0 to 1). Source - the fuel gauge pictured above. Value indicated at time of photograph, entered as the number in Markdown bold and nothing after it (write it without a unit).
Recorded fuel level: **0.25**
